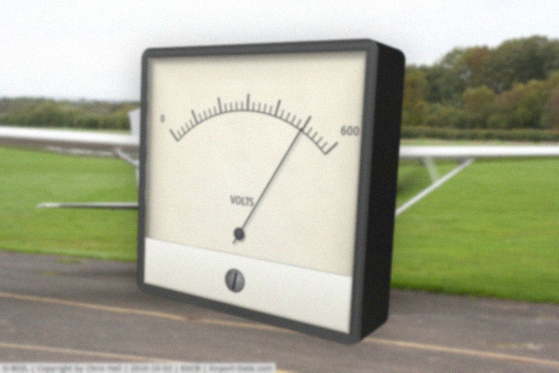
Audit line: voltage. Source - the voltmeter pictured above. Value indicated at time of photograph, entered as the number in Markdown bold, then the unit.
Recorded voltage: **500** V
